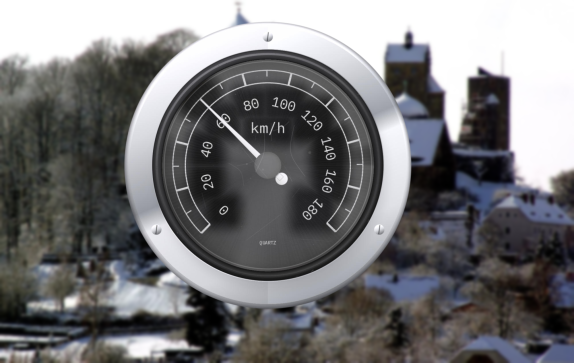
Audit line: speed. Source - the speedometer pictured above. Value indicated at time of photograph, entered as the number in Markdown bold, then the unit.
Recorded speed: **60** km/h
